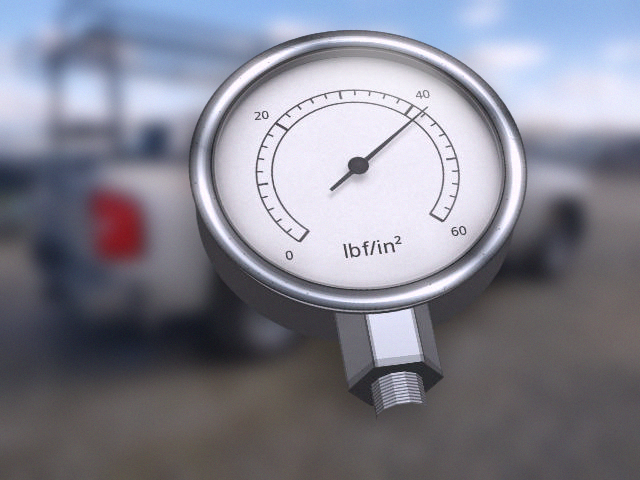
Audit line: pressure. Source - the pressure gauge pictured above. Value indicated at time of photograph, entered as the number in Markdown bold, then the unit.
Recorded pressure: **42** psi
